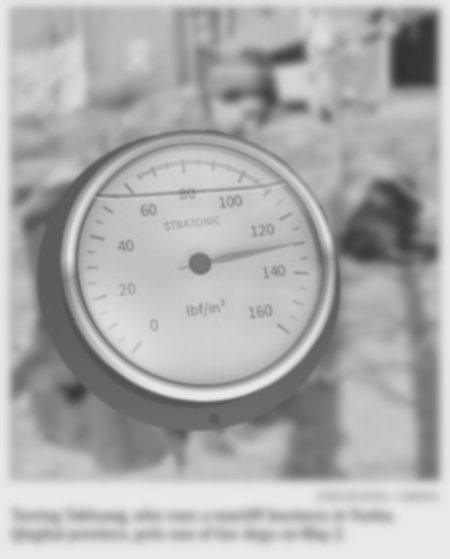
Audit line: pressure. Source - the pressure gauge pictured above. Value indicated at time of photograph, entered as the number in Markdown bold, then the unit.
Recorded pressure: **130** psi
